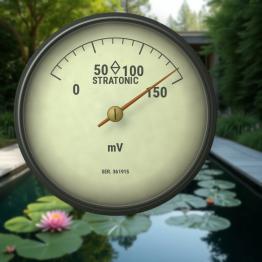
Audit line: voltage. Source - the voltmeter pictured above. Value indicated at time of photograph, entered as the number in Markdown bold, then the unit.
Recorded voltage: **140** mV
